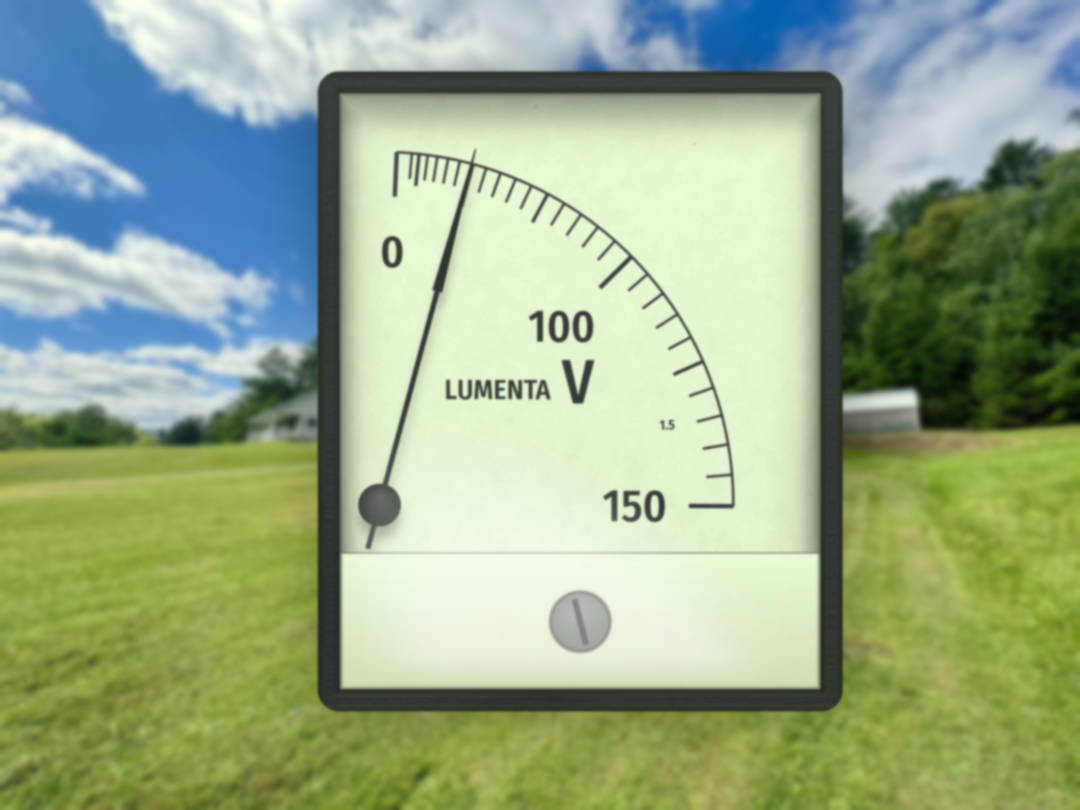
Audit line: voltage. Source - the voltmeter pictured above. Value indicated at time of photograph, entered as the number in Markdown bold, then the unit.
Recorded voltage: **50** V
